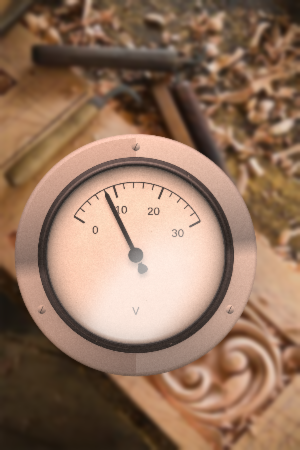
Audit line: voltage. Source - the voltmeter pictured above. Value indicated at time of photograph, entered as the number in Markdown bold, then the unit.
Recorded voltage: **8** V
